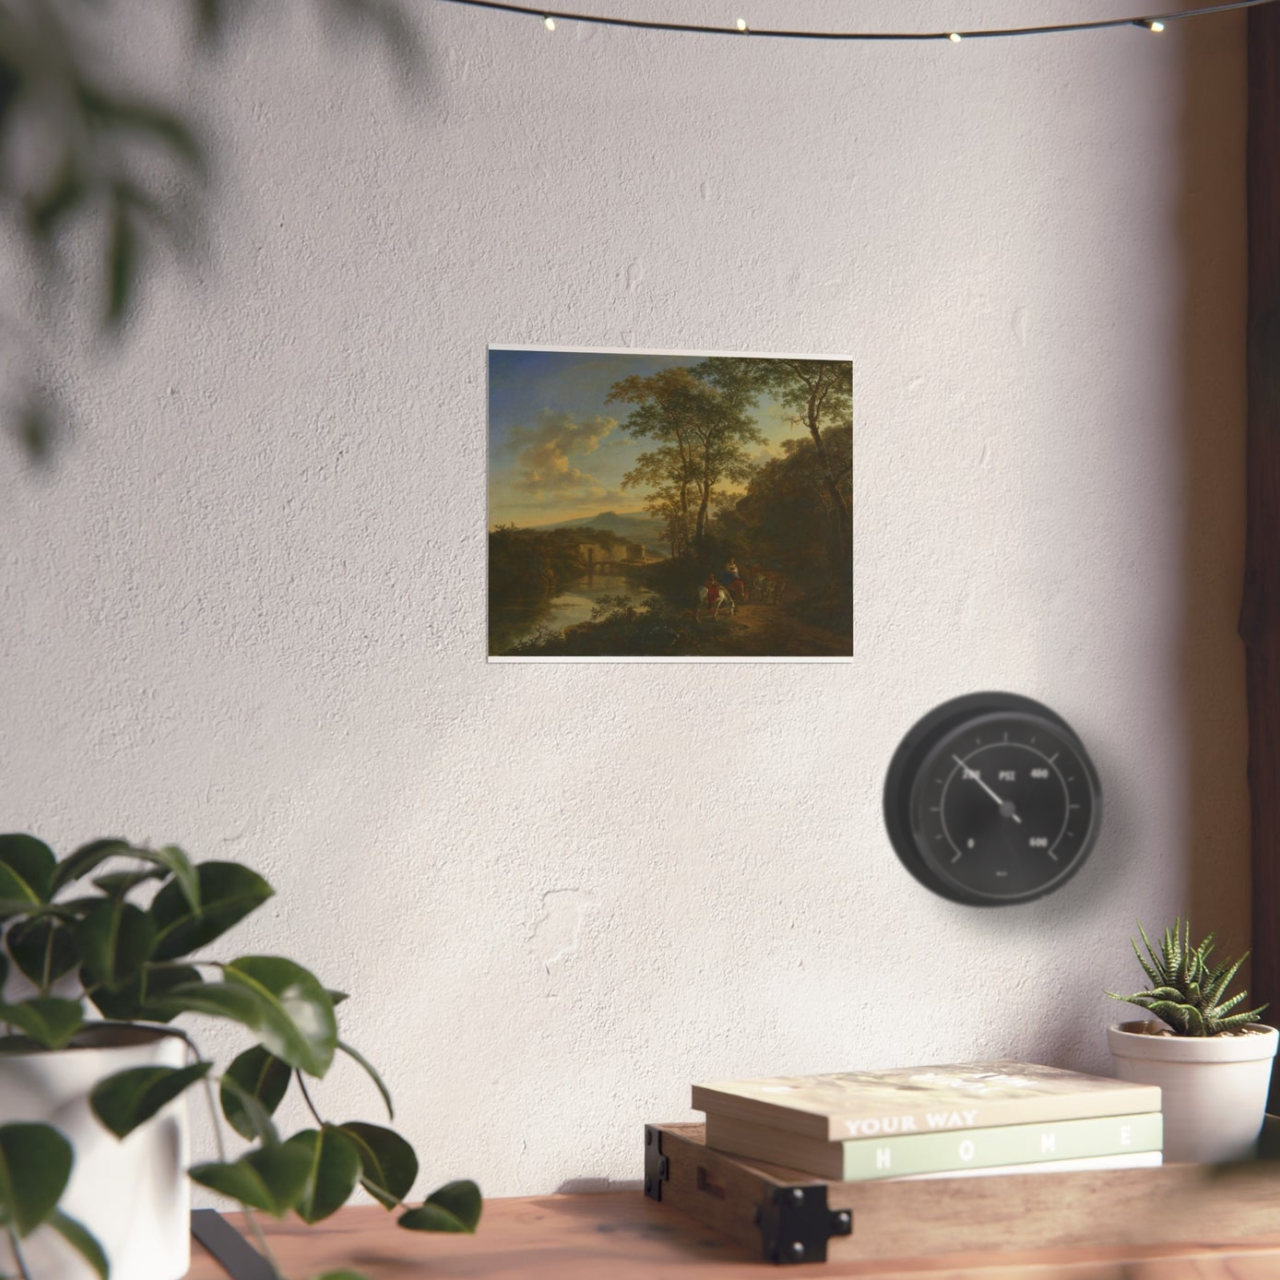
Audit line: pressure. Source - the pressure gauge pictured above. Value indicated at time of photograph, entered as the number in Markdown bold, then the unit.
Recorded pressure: **200** psi
